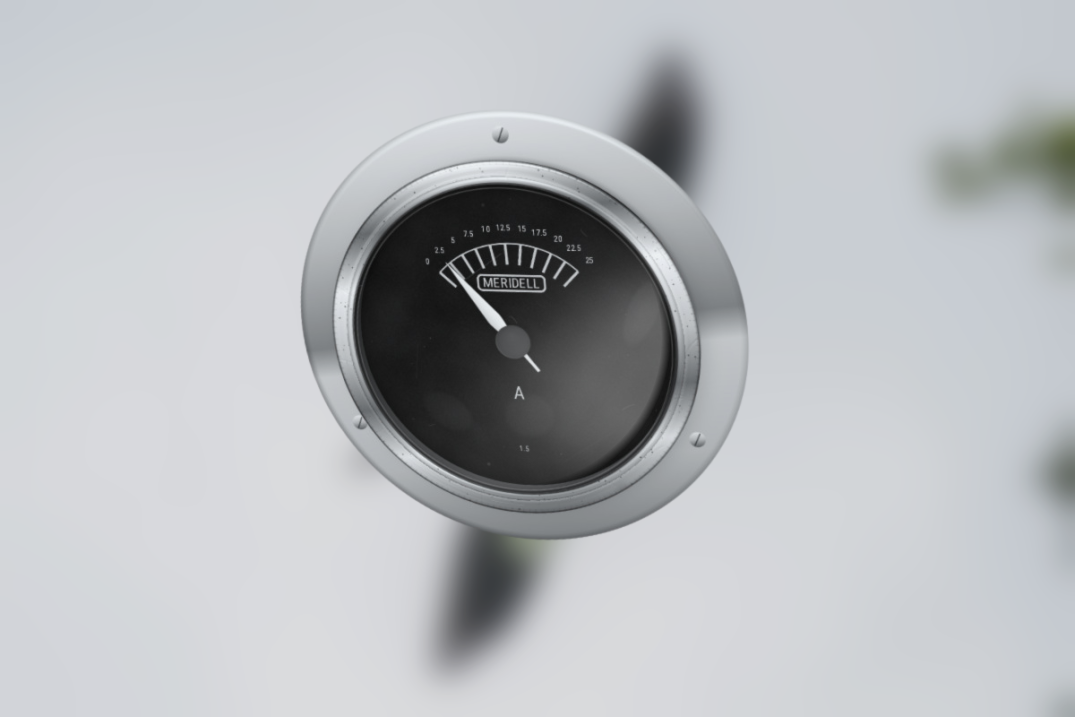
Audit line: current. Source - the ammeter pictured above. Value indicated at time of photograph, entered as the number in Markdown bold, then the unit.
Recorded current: **2.5** A
